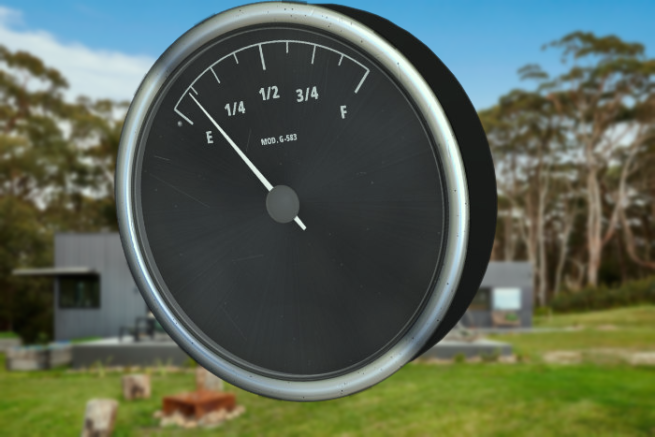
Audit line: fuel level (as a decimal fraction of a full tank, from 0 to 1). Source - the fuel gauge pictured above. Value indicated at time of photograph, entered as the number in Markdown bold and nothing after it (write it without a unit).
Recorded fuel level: **0.125**
